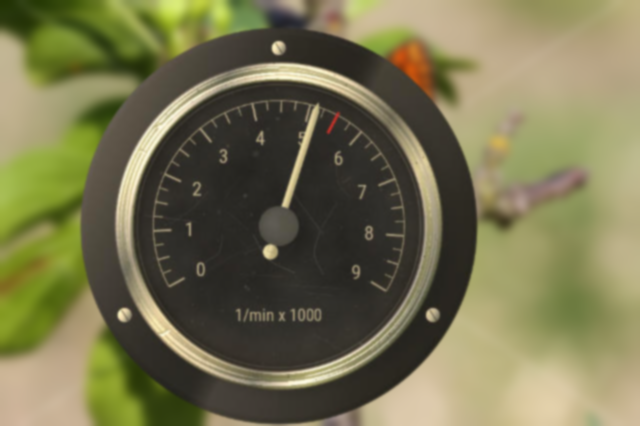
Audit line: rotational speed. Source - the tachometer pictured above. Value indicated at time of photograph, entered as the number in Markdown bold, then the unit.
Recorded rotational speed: **5125** rpm
